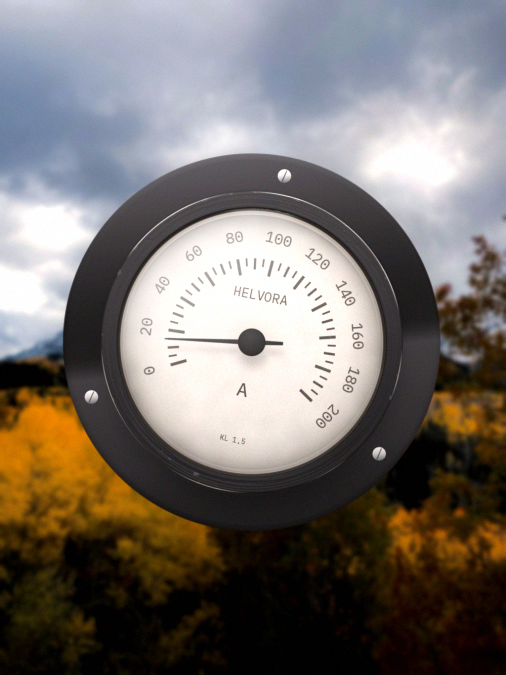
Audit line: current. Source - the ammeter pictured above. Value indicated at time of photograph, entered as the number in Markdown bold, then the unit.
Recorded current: **15** A
